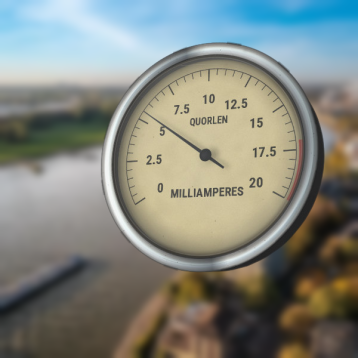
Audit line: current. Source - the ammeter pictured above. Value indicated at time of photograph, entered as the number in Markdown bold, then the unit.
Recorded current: **5.5** mA
